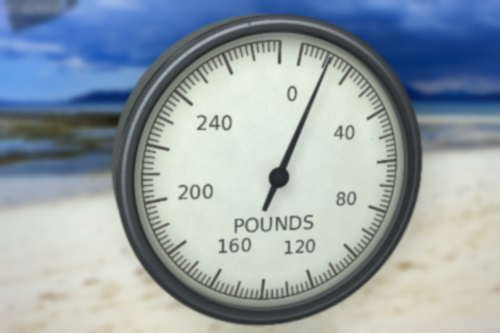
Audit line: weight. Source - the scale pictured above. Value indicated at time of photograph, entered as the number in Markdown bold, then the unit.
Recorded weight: **10** lb
